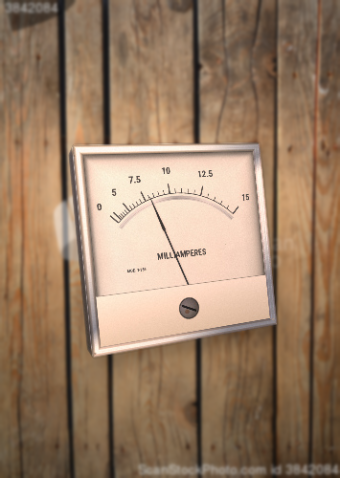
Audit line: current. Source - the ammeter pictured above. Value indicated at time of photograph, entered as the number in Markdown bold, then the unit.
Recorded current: **8** mA
